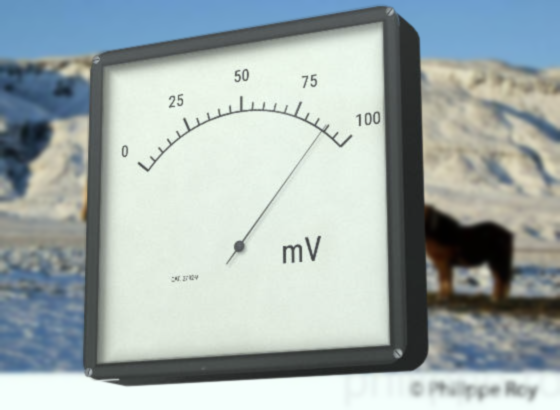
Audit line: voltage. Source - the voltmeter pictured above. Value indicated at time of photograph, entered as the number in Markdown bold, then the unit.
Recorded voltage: **90** mV
